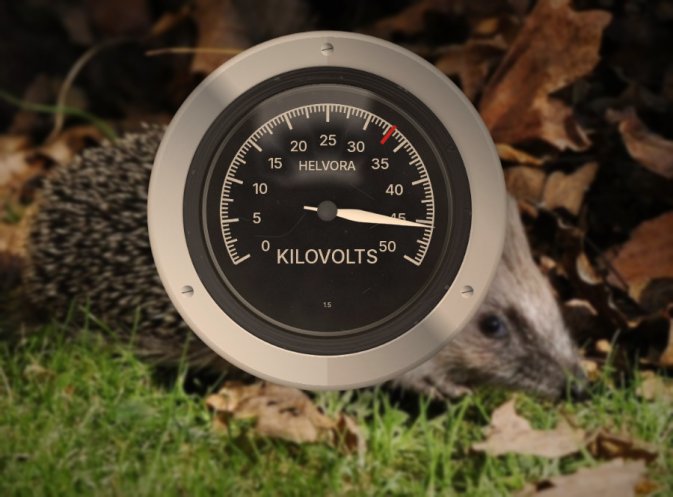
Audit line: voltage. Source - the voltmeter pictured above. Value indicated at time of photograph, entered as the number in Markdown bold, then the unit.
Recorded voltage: **45.5** kV
